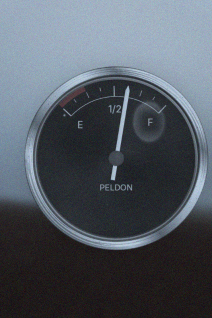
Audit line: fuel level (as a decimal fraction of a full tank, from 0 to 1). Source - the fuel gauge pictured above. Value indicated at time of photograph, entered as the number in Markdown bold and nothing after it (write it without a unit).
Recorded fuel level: **0.625**
